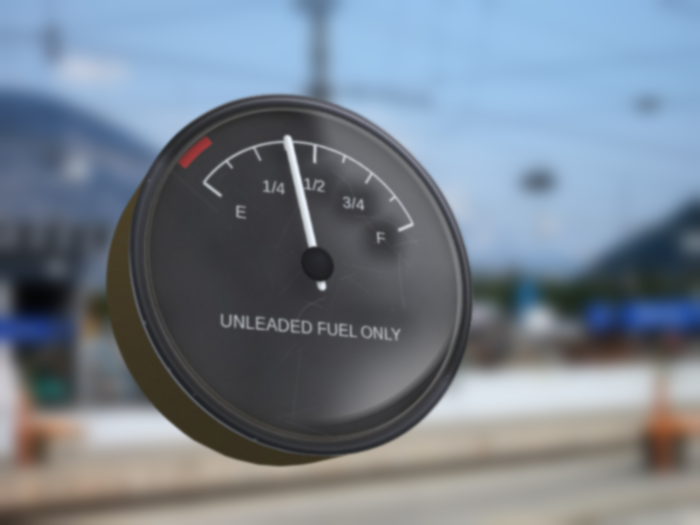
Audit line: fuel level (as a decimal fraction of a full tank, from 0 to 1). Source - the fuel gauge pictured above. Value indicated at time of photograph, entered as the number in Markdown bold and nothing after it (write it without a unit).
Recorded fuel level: **0.375**
